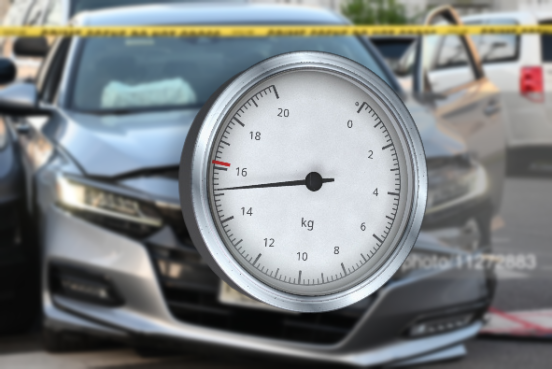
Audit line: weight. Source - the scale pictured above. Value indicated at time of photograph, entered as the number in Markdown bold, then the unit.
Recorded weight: **15.2** kg
